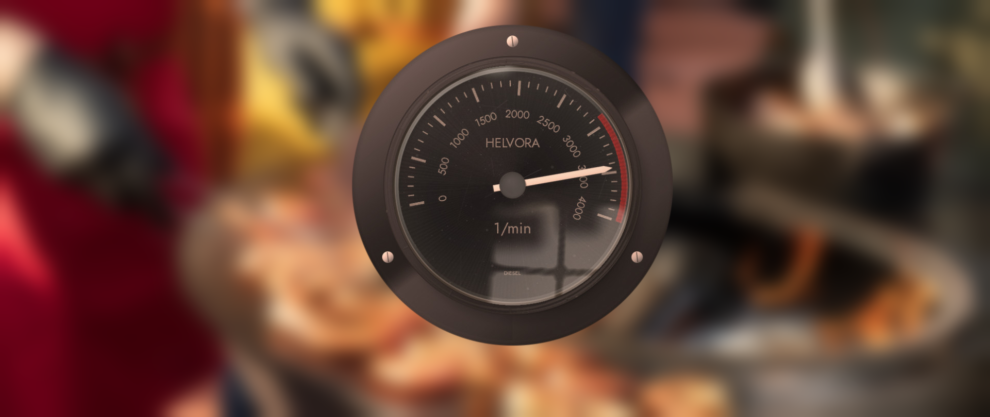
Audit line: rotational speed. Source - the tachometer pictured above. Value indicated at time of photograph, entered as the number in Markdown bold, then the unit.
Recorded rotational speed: **3450** rpm
